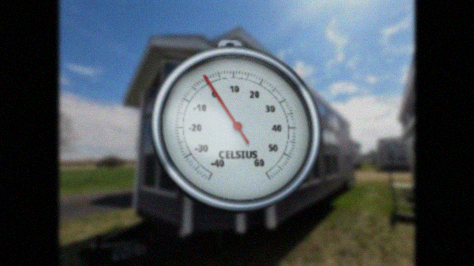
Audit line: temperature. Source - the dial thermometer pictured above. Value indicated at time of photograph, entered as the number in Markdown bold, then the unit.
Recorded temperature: **0** °C
